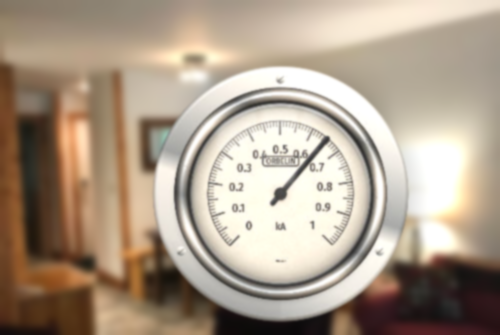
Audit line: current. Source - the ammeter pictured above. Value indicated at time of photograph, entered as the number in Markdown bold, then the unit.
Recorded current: **0.65** kA
